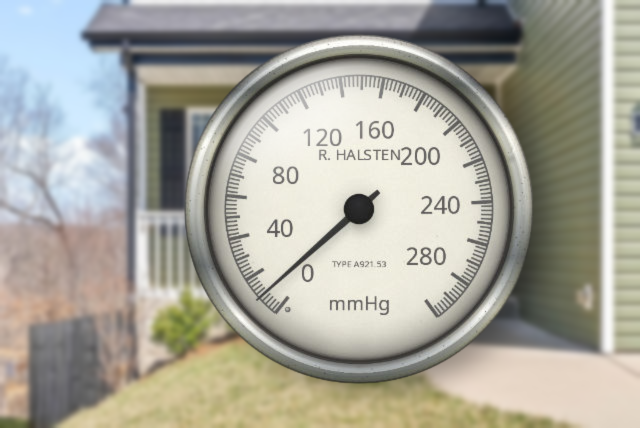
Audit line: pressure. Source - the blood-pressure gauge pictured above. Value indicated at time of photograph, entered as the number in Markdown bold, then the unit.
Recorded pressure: **10** mmHg
